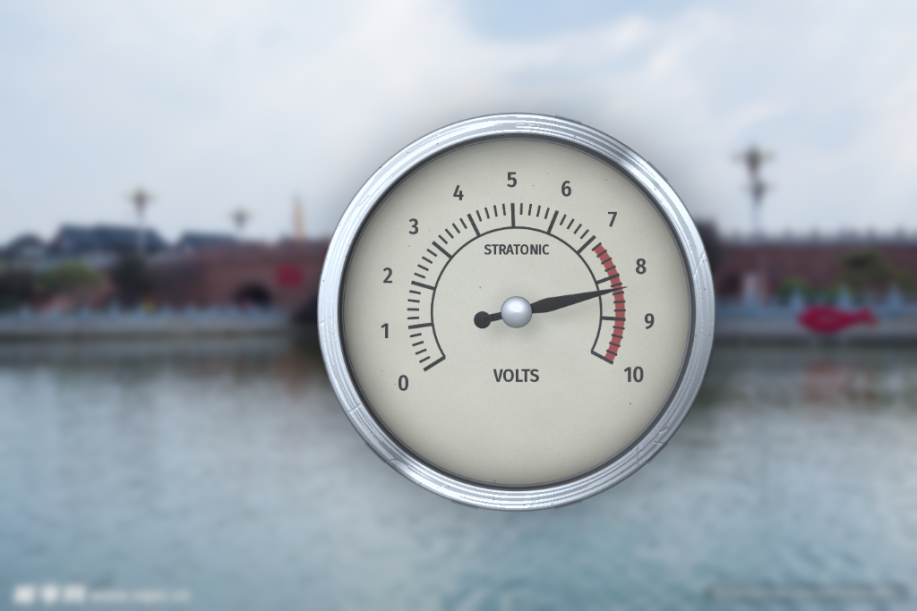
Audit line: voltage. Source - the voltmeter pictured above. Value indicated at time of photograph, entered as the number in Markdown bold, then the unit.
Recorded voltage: **8.3** V
